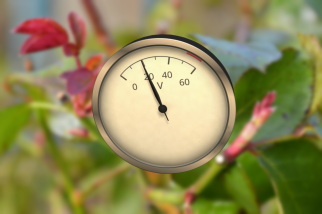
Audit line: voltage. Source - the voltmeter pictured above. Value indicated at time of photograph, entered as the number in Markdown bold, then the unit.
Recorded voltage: **20** V
